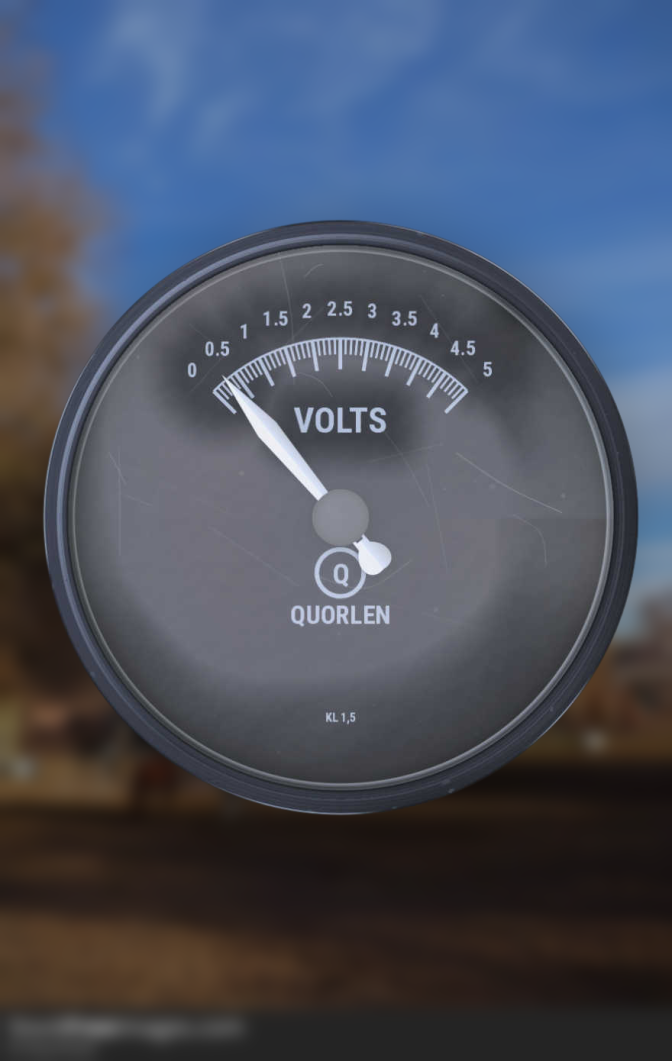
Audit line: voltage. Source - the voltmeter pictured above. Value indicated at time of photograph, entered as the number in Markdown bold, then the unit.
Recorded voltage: **0.3** V
